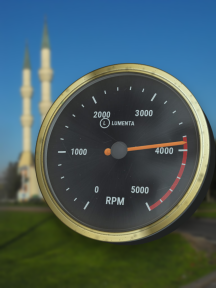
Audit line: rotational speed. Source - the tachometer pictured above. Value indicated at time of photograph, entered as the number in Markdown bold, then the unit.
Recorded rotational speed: **3900** rpm
